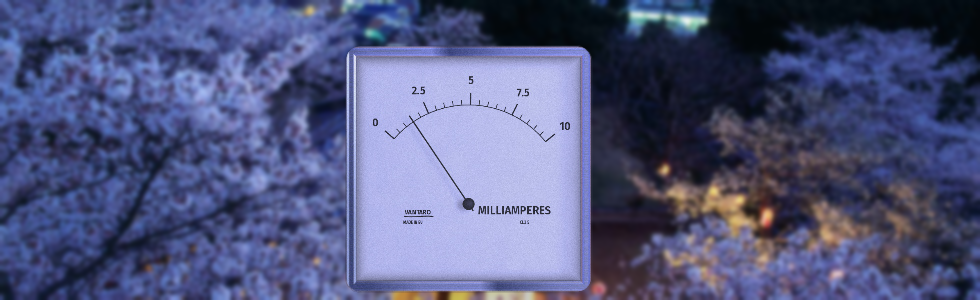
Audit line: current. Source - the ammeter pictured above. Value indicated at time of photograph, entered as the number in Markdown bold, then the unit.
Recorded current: **1.5** mA
